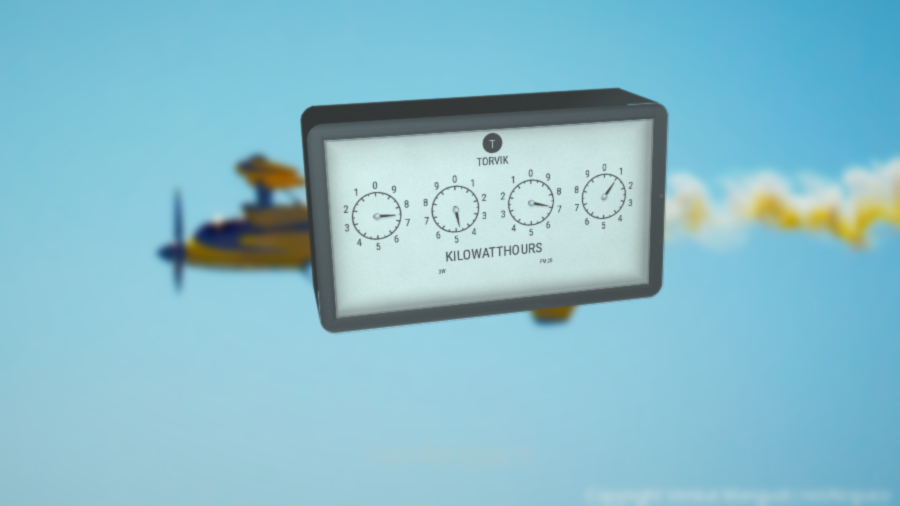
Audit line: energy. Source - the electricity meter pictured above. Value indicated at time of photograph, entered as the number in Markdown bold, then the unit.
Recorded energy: **7471** kWh
